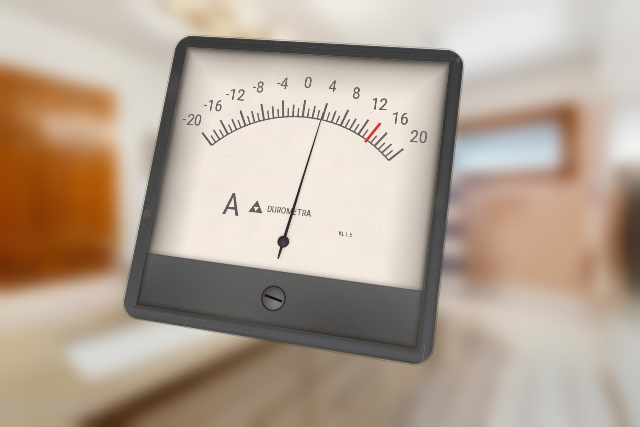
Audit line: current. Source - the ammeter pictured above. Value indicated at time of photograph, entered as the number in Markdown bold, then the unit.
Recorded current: **4** A
